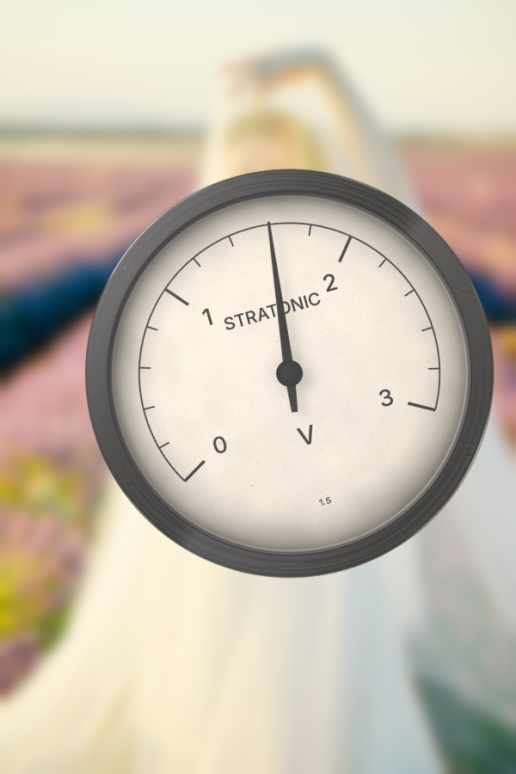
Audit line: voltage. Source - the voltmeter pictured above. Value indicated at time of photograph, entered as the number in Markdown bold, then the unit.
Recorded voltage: **1.6** V
